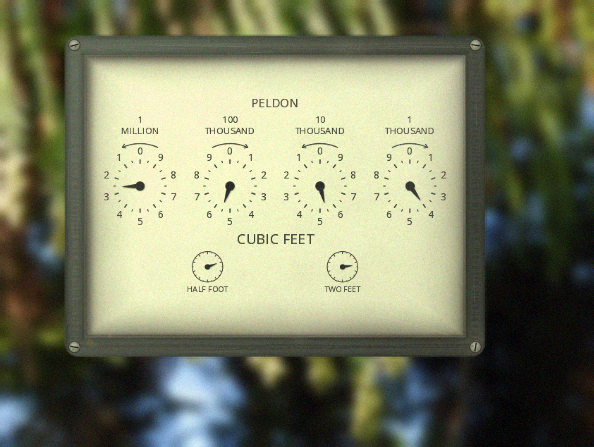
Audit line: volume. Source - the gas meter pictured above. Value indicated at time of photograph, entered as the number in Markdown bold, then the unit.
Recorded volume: **255400** ft³
